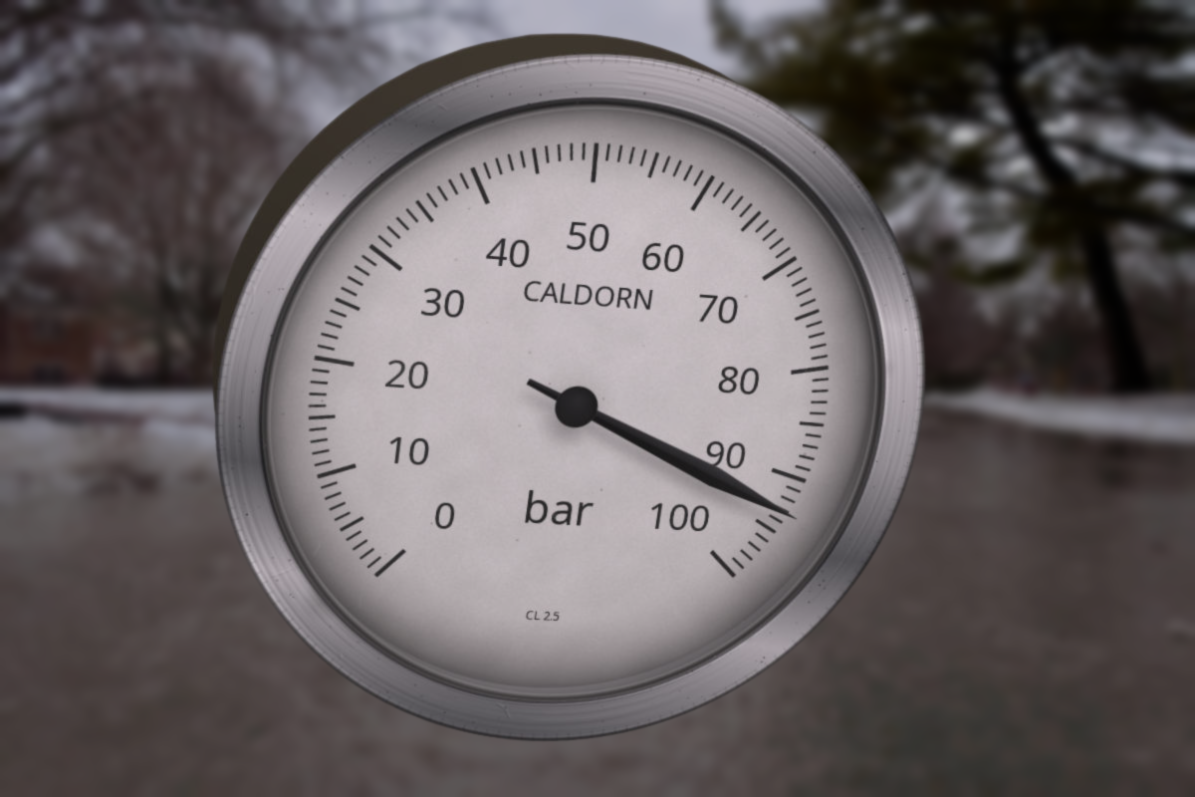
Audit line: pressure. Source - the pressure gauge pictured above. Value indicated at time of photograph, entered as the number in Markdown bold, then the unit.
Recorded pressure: **93** bar
